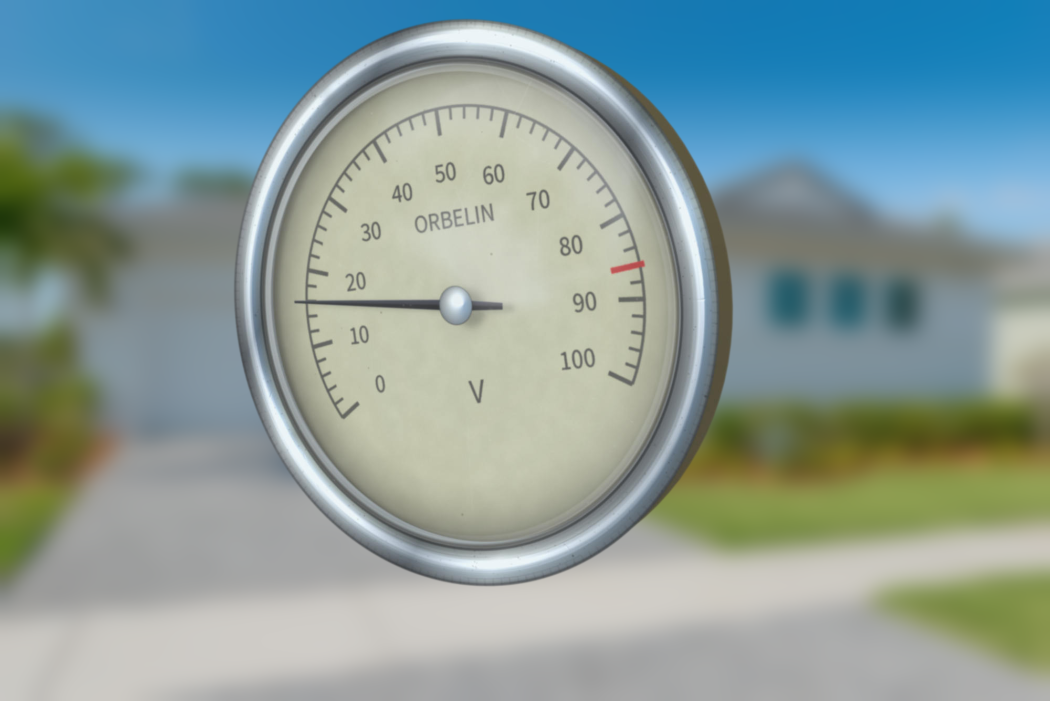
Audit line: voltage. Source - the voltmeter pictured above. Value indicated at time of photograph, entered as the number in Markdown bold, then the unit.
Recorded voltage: **16** V
